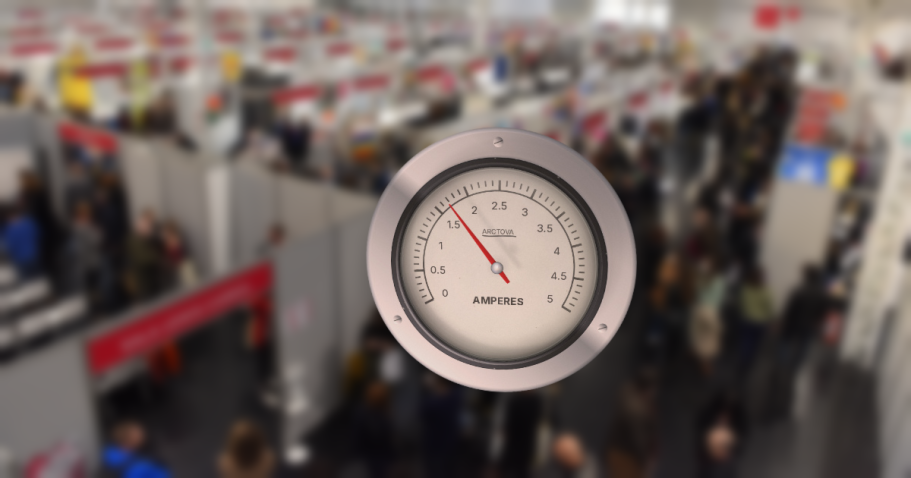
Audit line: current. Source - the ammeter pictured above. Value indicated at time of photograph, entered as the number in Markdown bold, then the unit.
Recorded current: **1.7** A
